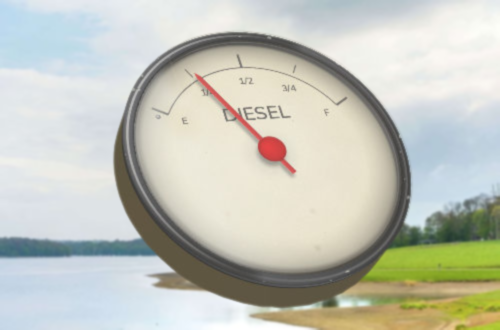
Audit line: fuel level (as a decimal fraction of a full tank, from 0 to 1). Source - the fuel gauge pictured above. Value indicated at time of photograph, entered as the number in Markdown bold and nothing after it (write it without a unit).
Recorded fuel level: **0.25**
